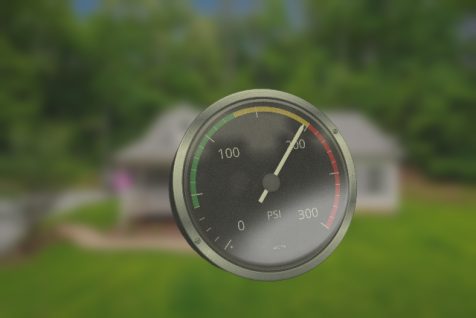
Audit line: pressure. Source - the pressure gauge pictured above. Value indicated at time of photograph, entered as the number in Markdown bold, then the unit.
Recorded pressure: **195** psi
